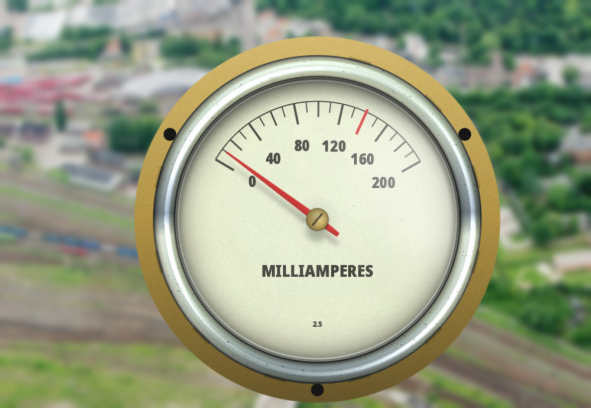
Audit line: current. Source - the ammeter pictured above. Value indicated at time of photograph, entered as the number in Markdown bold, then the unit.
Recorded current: **10** mA
